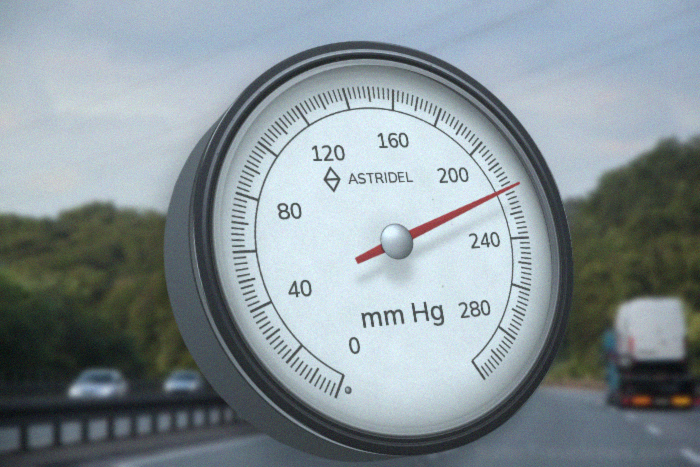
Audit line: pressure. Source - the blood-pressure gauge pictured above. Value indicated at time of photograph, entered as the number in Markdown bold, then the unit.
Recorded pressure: **220** mmHg
